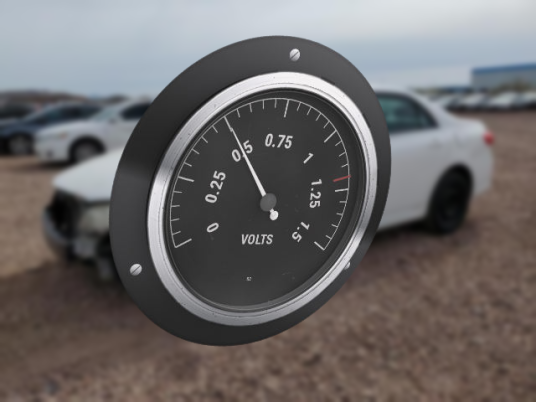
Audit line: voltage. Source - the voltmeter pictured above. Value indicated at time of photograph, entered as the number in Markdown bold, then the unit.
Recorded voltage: **0.5** V
